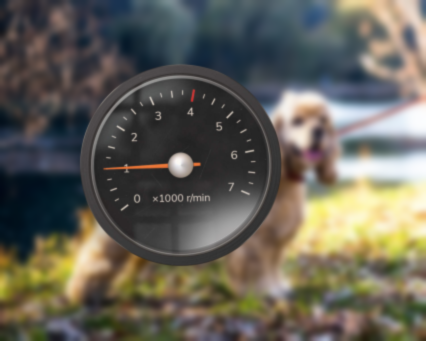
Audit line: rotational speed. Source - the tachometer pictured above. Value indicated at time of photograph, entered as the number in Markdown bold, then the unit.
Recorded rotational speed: **1000** rpm
